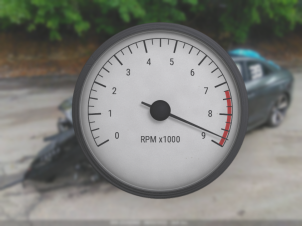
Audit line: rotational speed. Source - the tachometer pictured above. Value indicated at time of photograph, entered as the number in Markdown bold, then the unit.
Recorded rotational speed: **8750** rpm
